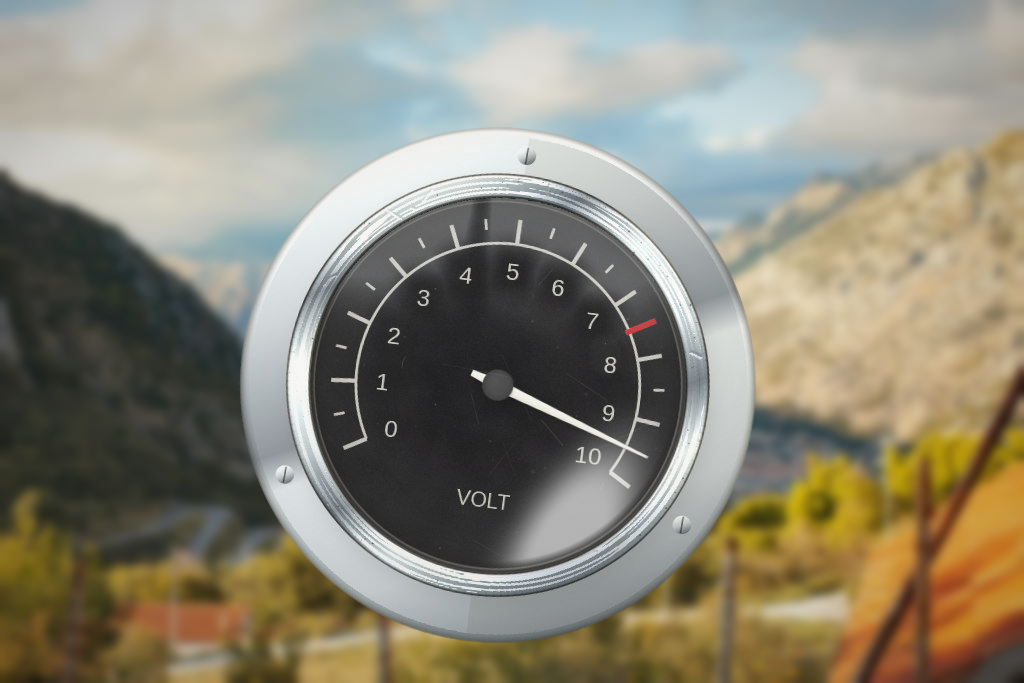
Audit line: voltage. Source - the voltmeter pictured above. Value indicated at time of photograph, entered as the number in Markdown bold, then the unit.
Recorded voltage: **9.5** V
